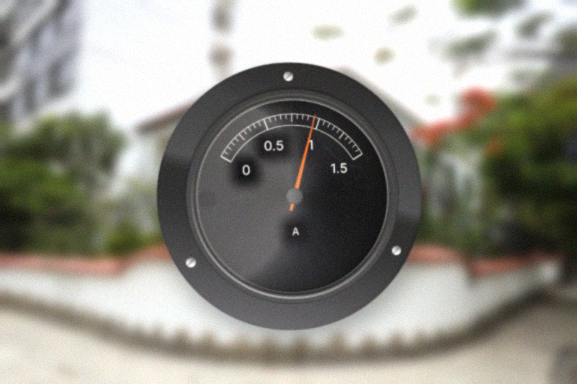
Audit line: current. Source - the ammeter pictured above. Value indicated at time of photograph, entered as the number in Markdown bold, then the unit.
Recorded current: **0.95** A
